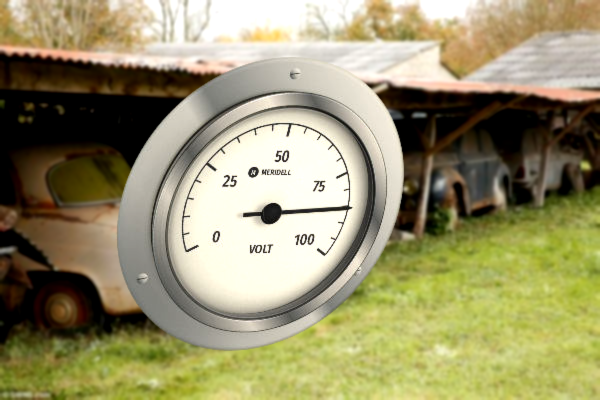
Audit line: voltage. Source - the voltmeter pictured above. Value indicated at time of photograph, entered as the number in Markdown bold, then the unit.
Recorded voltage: **85** V
